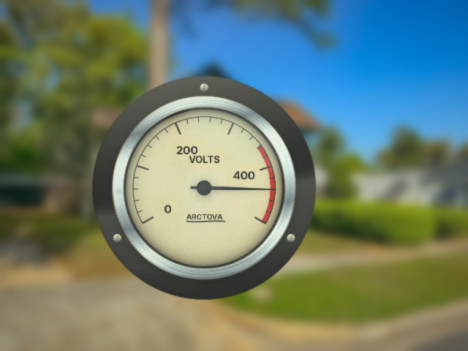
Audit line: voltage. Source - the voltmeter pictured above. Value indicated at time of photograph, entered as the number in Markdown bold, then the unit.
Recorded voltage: **440** V
